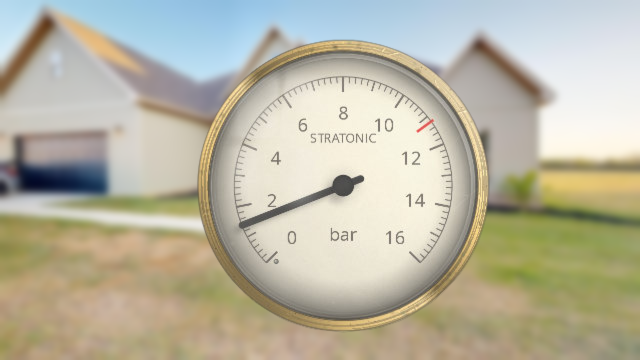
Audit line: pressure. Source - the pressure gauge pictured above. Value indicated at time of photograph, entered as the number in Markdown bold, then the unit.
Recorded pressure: **1.4** bar
